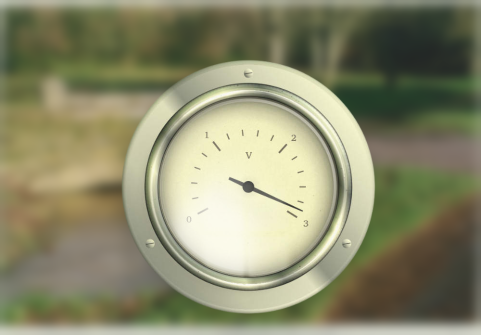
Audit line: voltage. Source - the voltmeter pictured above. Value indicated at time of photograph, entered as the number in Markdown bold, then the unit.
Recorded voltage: **2.9** V
